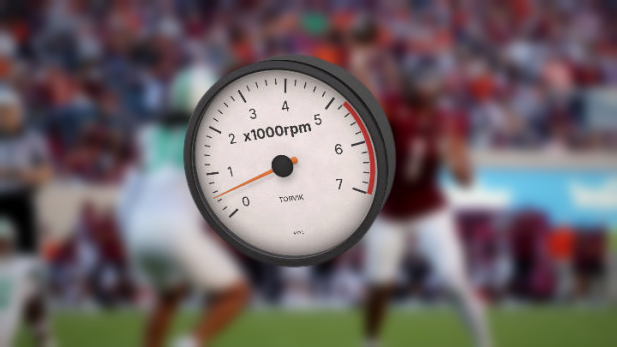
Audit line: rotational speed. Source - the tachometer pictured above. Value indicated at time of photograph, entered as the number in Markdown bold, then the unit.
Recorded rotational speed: **500** rpm
